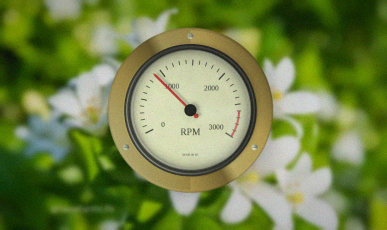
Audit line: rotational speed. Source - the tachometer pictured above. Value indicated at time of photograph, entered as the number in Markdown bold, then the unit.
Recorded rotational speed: **900** rpm
